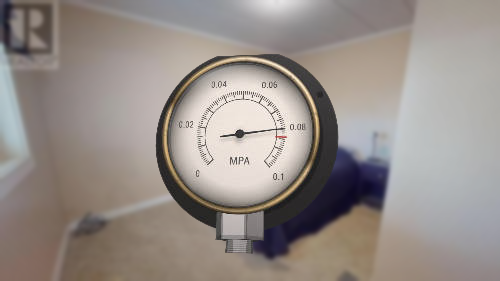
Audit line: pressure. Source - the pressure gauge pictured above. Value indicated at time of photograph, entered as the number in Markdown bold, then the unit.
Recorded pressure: **0.08** MPa
